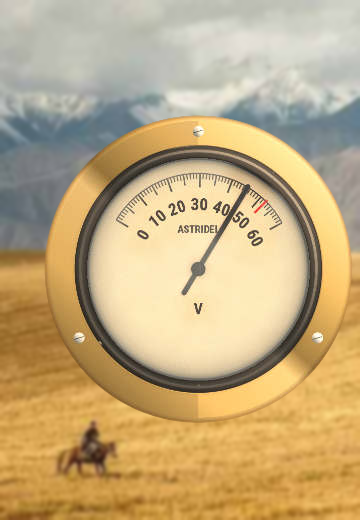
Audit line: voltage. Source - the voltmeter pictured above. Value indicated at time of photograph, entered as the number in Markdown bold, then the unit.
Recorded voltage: **45** V
